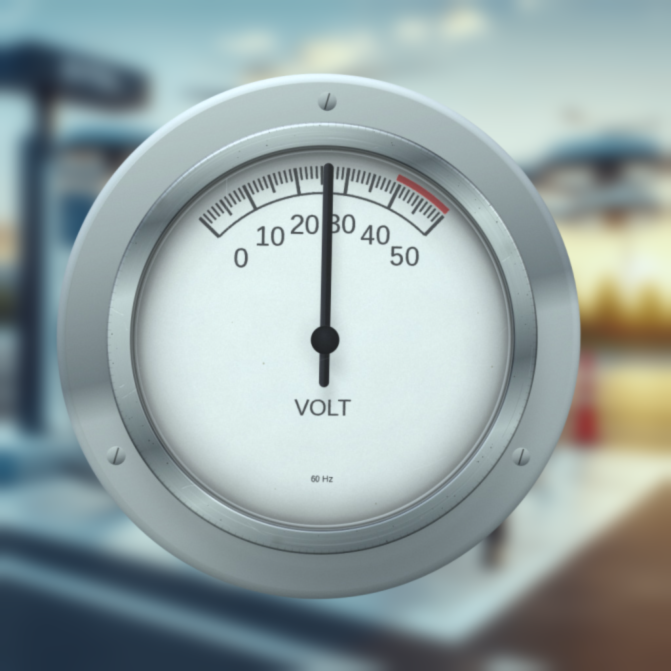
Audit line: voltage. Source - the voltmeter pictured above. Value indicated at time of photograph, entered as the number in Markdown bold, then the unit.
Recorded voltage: **26** V
